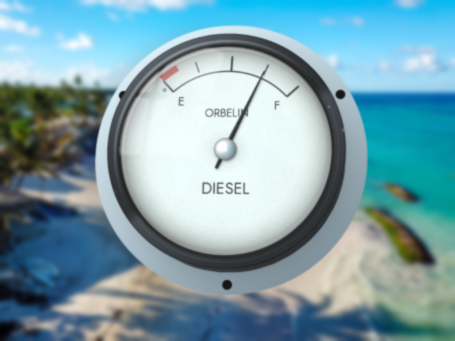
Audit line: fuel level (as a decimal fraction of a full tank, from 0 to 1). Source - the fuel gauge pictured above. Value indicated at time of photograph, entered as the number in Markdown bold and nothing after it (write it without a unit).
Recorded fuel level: **0.75**
